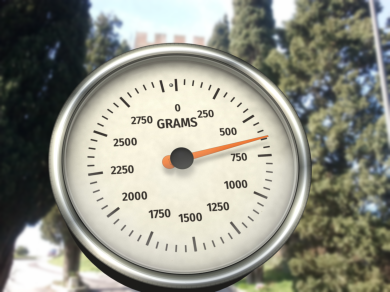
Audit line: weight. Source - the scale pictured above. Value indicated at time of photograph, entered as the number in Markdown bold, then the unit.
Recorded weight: **650** g
